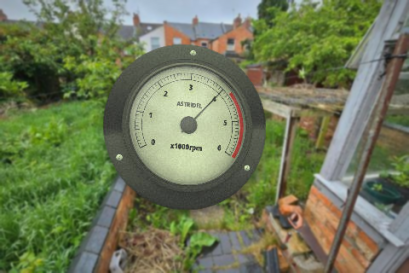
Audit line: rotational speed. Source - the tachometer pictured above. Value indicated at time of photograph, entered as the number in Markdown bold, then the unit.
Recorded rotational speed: **4000** rpm
